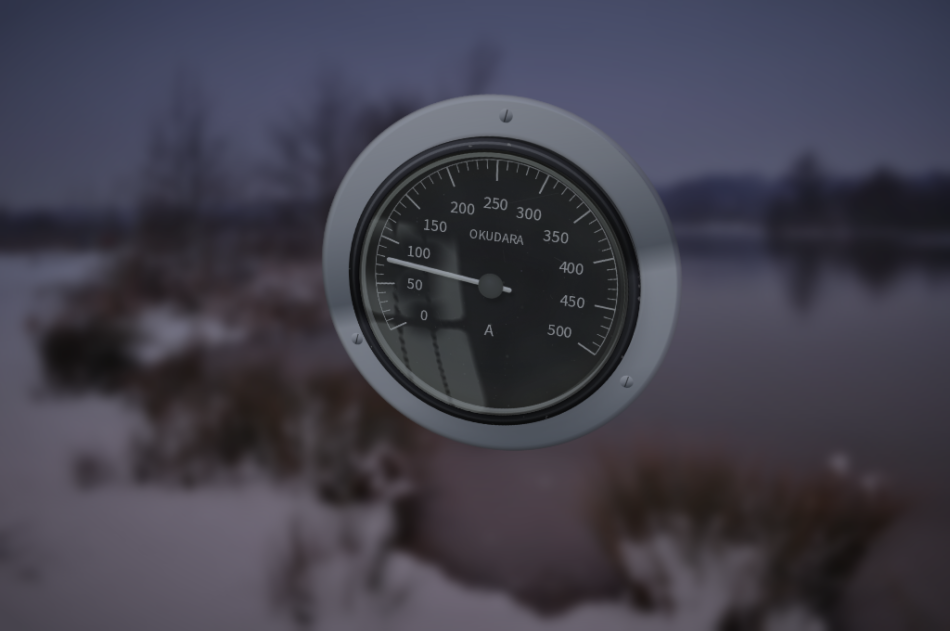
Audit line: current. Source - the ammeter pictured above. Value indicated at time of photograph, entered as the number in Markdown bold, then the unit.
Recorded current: **80** A
